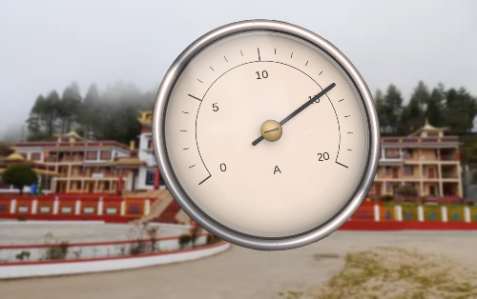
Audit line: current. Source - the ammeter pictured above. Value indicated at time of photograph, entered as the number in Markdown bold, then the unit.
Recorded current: **15** A
